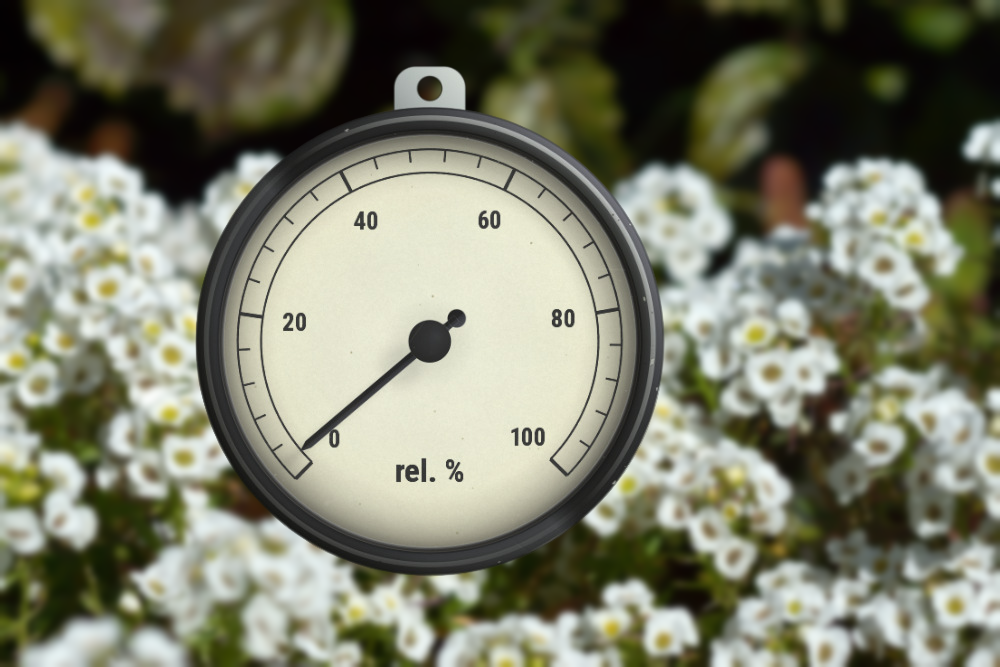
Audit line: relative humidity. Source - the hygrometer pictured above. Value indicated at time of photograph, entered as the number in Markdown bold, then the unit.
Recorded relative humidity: **2** %
